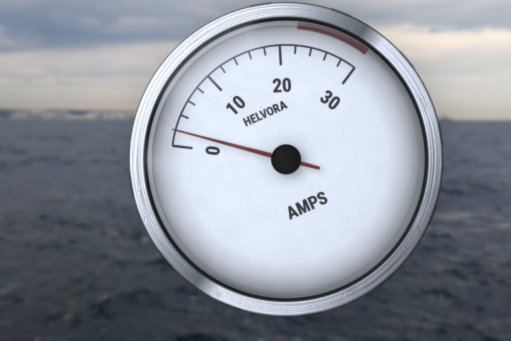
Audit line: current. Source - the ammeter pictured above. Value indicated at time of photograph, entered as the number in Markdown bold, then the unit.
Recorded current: **2** A
